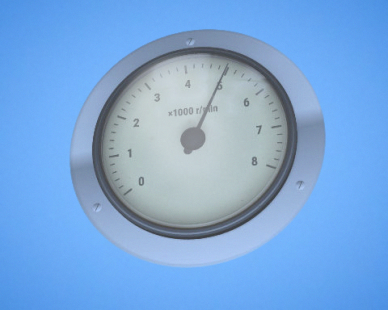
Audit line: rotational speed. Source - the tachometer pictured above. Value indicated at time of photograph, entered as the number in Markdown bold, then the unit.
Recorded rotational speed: **5000** rpm
